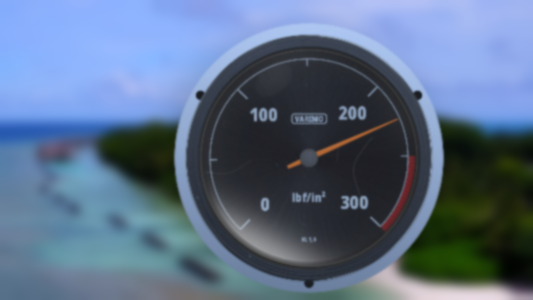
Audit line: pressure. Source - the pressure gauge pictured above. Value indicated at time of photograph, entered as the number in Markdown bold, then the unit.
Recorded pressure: **225** psi
